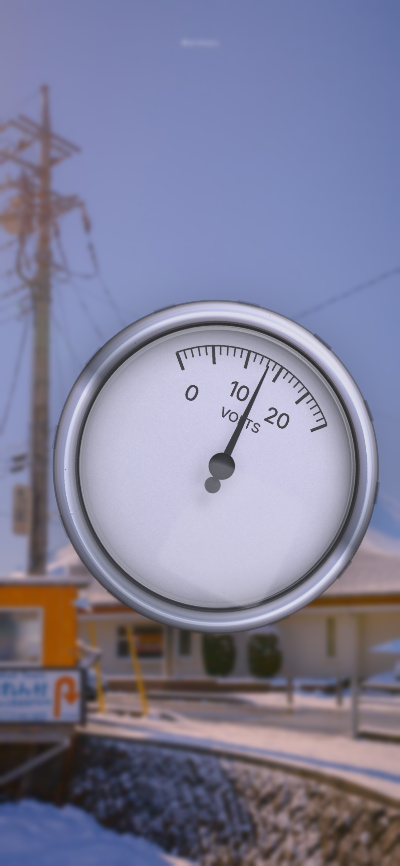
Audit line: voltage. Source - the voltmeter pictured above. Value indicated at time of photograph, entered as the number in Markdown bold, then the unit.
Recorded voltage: **13** V
